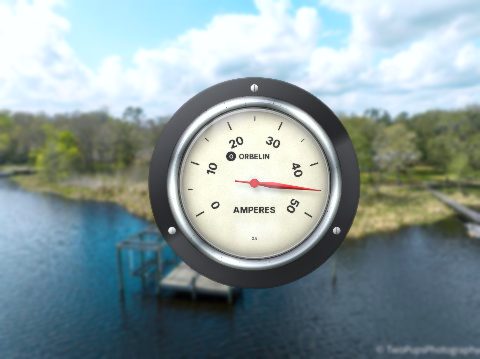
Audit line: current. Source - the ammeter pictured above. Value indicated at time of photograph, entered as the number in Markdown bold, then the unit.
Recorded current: **45** A
